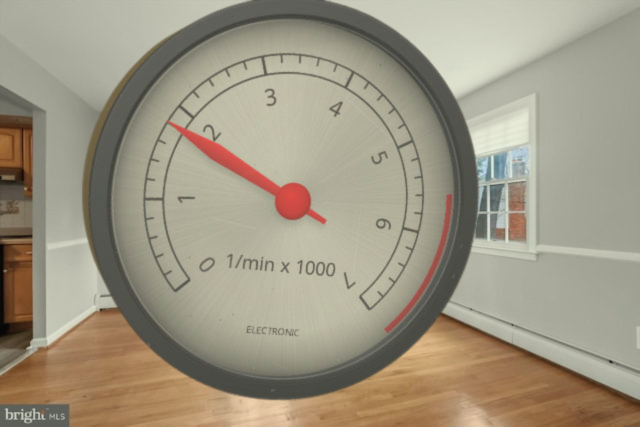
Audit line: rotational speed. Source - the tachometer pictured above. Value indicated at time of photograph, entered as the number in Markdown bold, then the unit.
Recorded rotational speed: **1800** rpm
